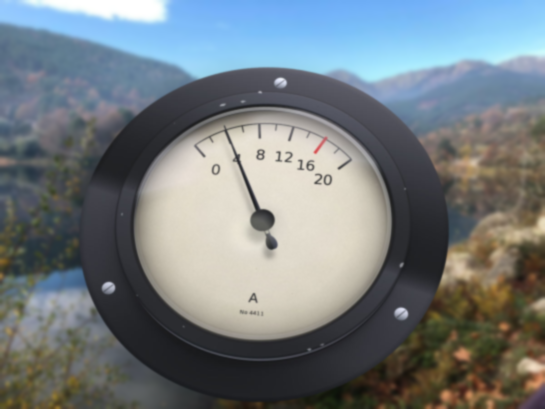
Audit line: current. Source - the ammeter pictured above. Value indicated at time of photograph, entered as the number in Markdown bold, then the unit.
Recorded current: **4** A
